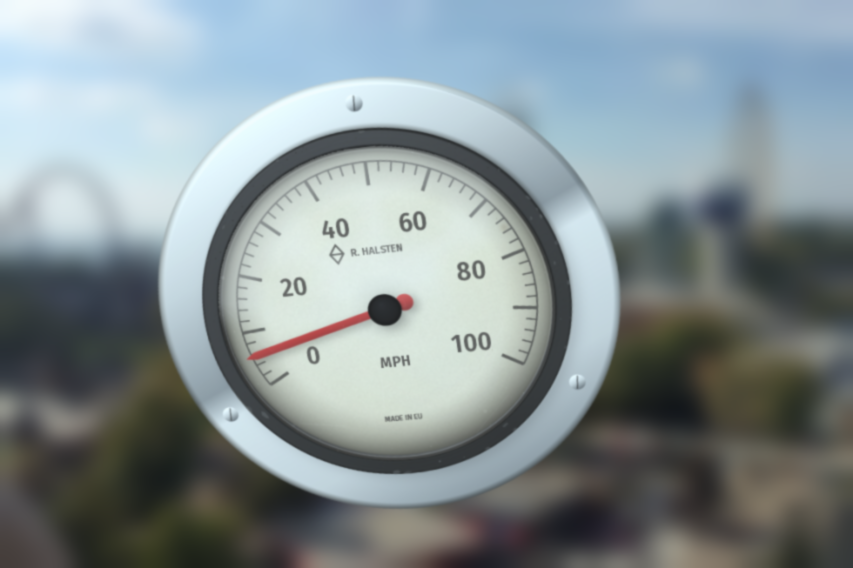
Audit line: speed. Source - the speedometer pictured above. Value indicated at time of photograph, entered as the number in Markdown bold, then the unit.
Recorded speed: **6** mph
